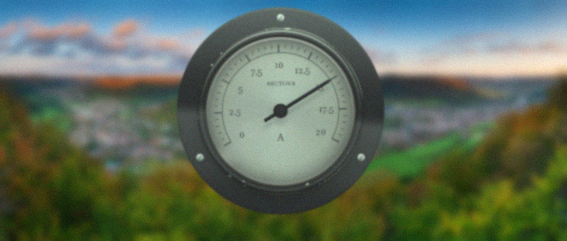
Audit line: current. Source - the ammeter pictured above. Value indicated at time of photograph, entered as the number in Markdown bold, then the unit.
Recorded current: **15** A
